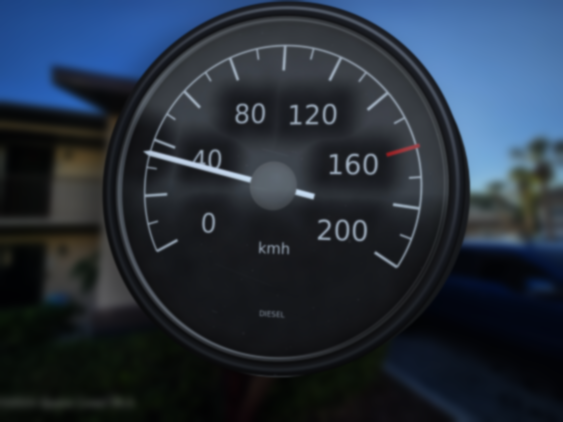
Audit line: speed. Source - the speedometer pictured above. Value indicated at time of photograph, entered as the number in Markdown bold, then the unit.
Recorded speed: **35** km/h
